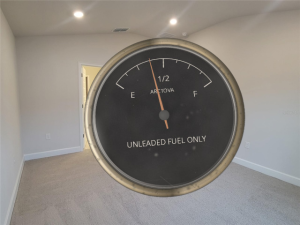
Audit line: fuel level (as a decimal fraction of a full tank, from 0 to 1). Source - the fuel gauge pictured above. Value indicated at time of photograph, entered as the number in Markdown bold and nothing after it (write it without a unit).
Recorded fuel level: **0.375**
